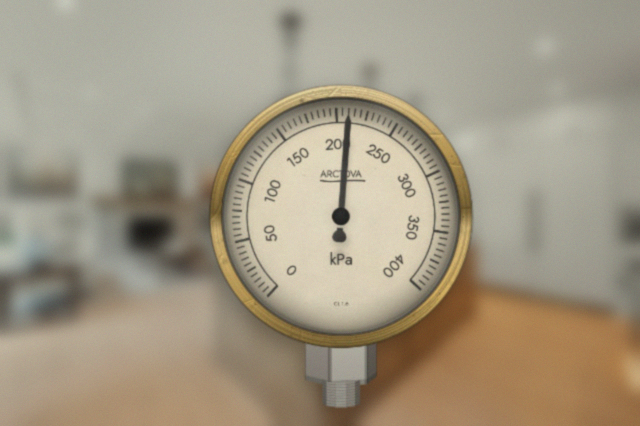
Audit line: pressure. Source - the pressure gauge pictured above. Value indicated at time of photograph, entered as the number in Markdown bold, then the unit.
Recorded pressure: **210** kPa
